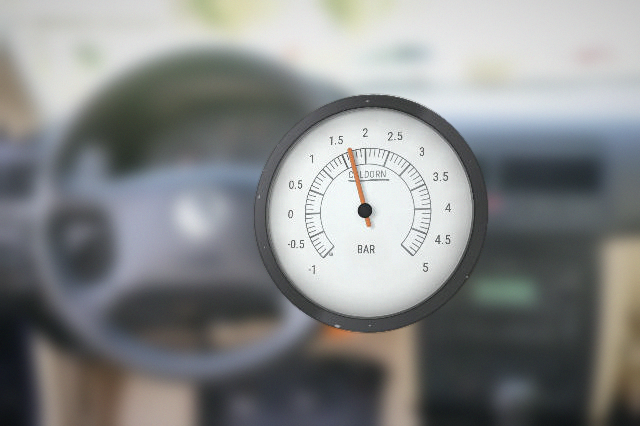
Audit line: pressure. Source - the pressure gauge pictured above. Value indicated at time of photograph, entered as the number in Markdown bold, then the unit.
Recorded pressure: **1.7** bar
